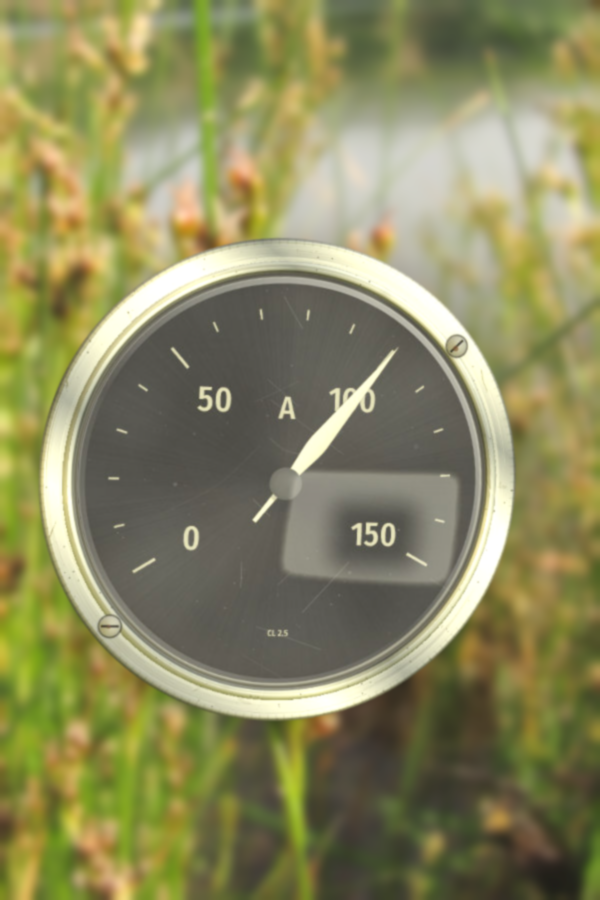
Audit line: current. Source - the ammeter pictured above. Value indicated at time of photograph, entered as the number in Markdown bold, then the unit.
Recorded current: **100** A
